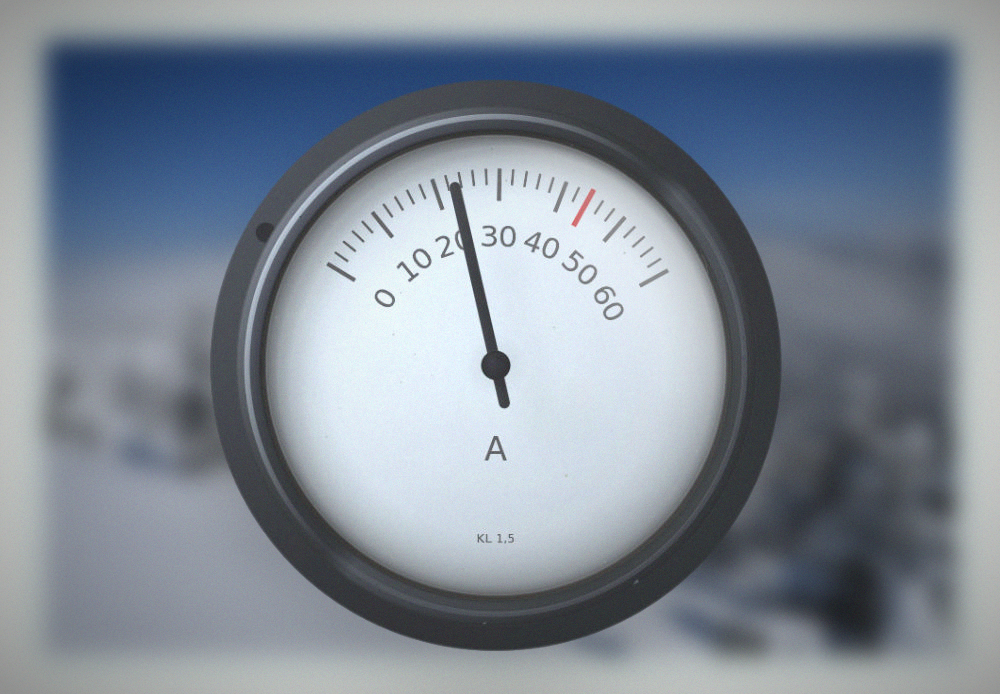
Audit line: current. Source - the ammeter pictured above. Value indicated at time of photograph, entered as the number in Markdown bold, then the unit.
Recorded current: **23** A
